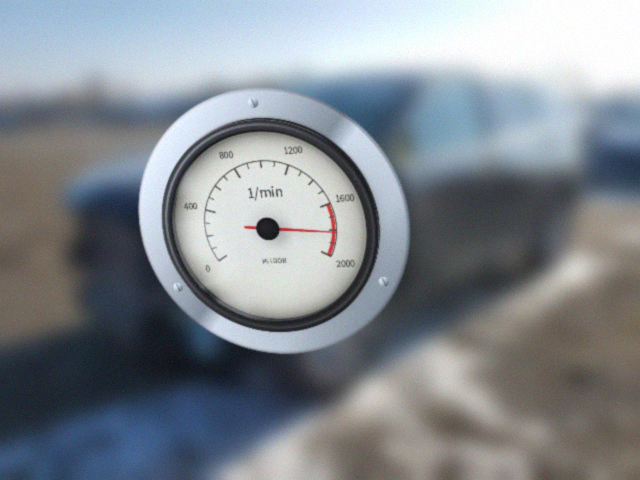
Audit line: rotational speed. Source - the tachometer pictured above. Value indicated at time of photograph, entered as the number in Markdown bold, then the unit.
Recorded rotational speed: **1800** rpm
